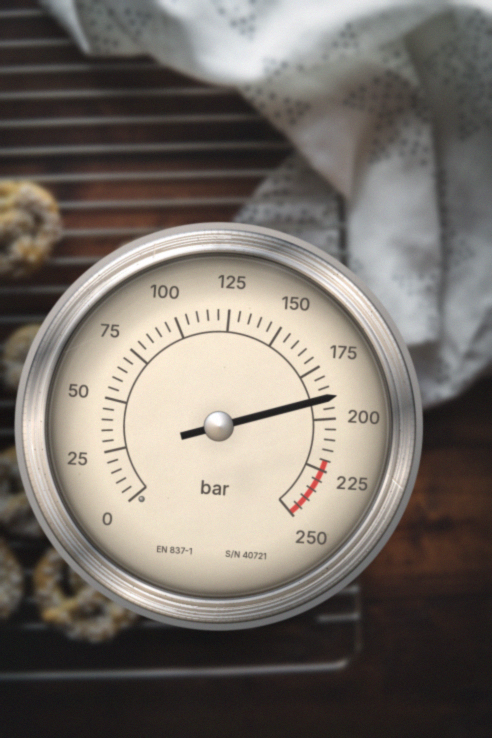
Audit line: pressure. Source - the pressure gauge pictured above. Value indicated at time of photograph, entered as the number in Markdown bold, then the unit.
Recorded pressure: **190** bar
